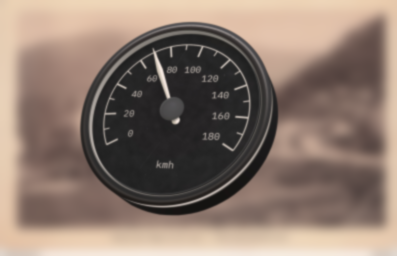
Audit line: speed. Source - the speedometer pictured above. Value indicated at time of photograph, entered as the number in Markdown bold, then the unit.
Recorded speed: **70** km/h
